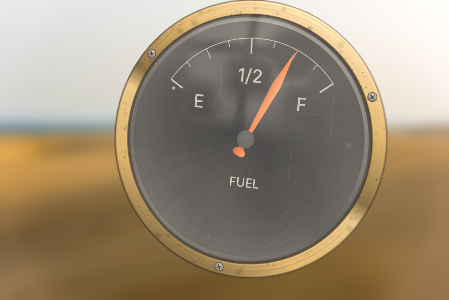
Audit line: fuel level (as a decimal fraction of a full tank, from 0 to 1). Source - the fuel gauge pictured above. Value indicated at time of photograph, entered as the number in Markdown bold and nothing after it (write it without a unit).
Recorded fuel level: **0.75**
